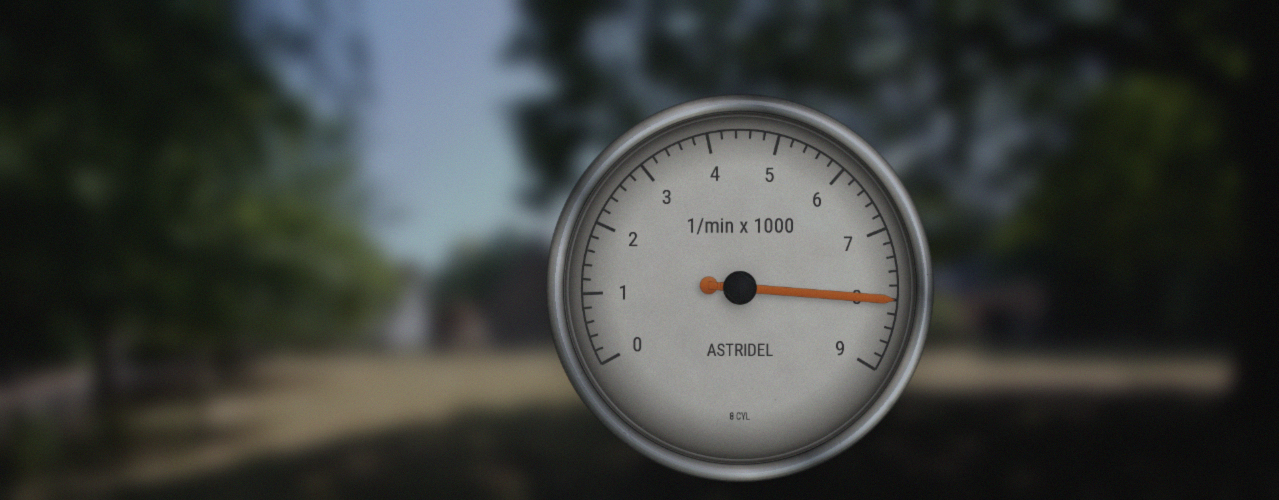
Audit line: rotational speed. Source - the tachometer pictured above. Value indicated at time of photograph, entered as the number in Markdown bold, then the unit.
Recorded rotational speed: **8000** rpm
